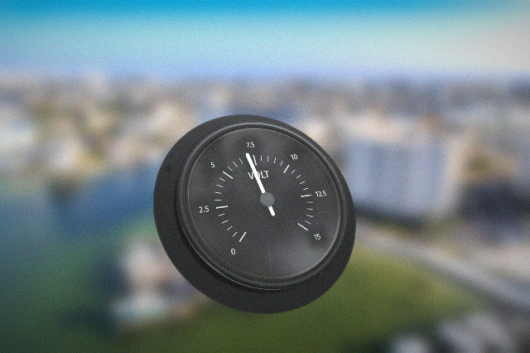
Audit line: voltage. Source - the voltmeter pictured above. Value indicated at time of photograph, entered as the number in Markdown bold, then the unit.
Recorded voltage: **7** V
